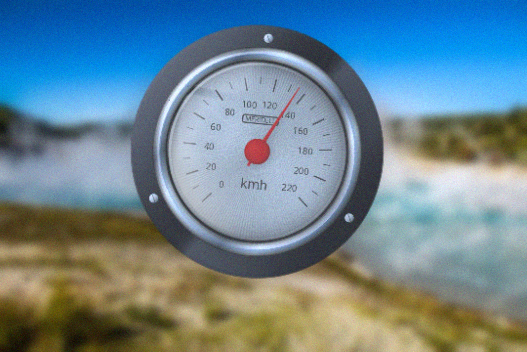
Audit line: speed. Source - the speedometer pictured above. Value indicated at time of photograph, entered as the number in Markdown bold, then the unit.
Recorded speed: **135** km/h
